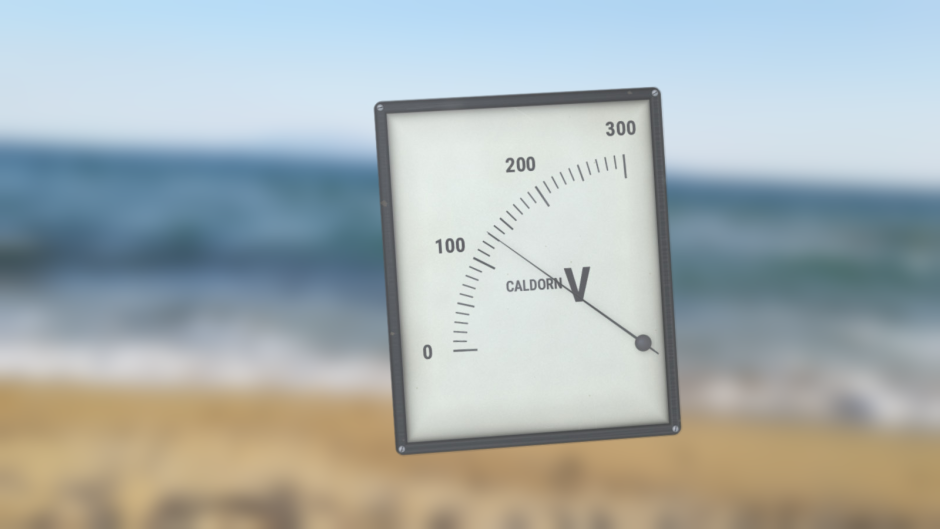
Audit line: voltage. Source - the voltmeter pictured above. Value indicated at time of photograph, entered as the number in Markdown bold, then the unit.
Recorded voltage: **130** V
